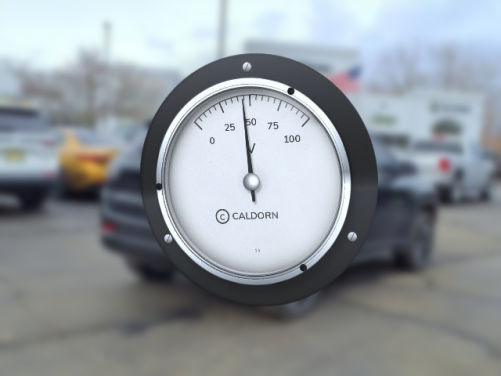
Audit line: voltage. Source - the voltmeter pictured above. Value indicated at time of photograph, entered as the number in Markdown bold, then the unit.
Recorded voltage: **45** V
